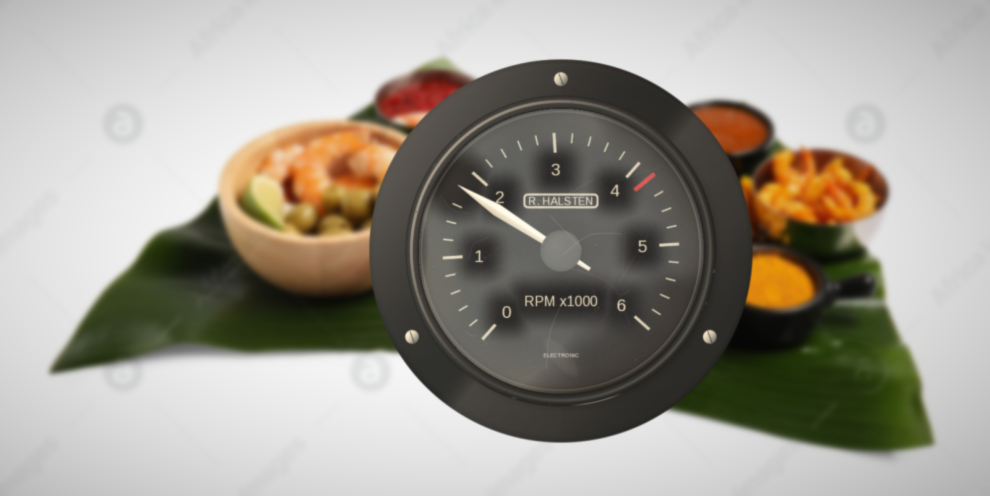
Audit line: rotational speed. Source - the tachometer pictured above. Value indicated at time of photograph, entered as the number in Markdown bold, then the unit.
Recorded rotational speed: **1800** rpm
